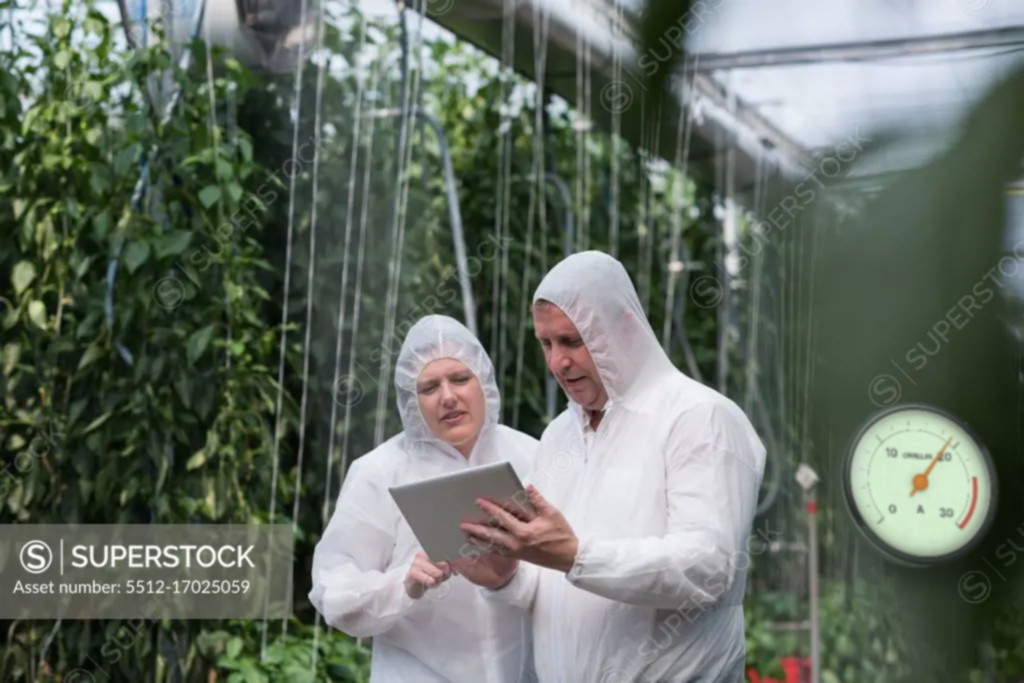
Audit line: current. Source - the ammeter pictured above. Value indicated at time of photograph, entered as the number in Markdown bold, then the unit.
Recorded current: **19** A
